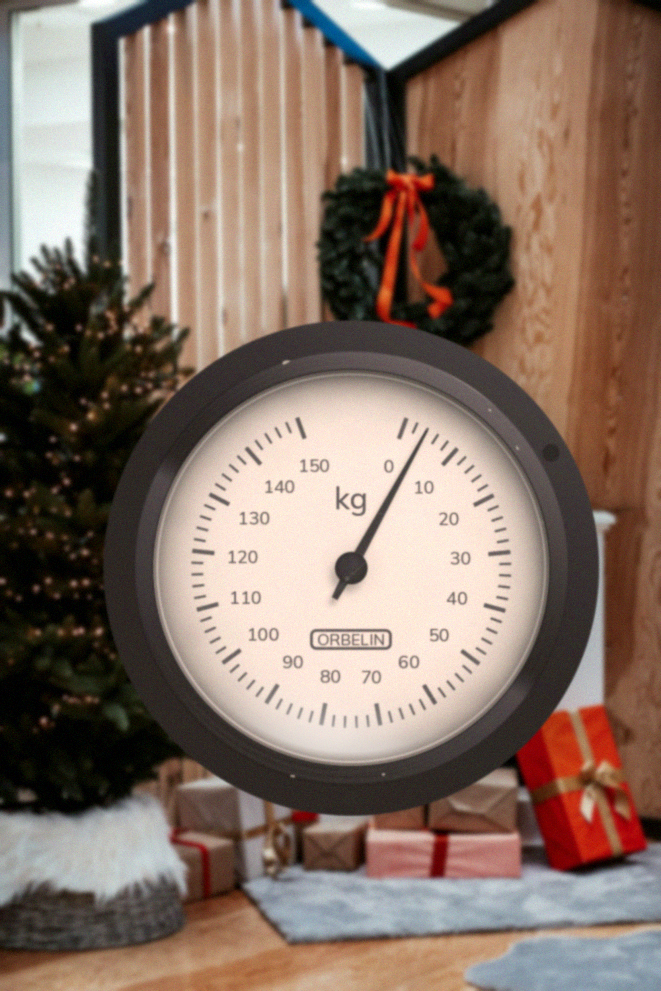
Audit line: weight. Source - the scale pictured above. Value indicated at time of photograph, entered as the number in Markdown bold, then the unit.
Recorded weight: **4** kg
